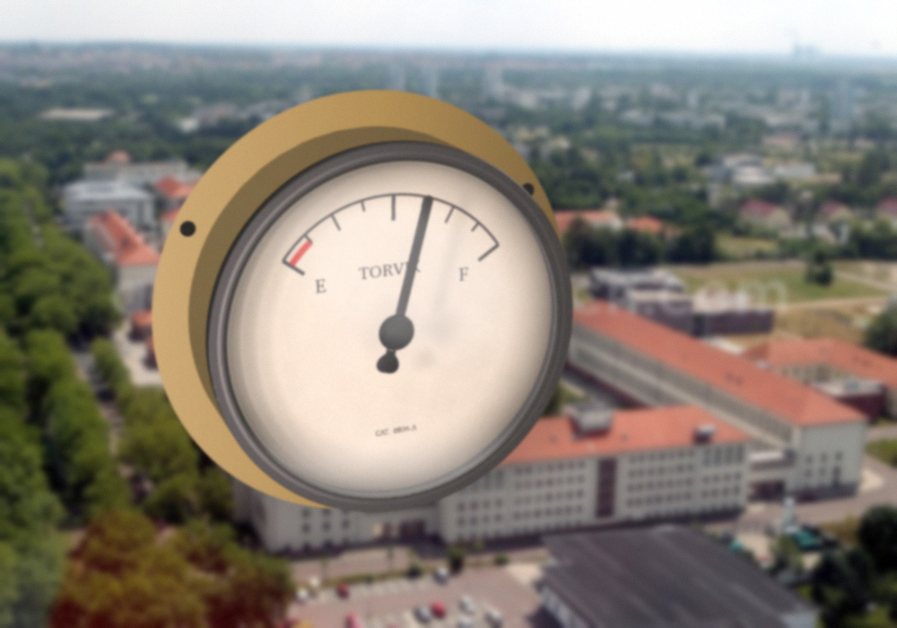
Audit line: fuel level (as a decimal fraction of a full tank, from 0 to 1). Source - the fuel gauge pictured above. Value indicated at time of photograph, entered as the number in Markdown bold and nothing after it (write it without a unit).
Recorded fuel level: **0.625**
